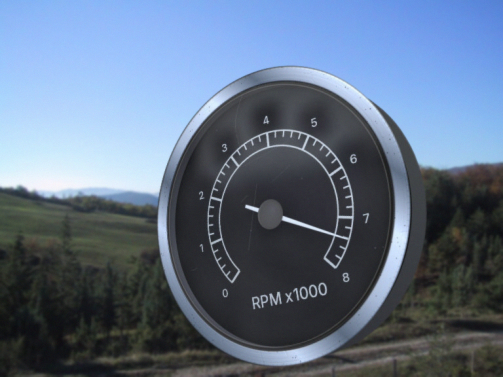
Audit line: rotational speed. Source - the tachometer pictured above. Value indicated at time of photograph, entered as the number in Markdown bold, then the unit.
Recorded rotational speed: **7400** rpm
